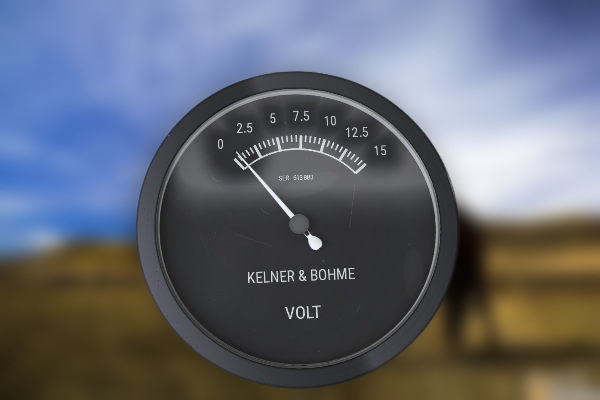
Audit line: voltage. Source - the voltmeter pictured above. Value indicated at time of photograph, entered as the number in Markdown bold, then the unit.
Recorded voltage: **0.5** V
